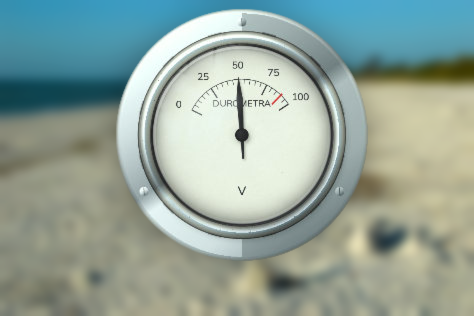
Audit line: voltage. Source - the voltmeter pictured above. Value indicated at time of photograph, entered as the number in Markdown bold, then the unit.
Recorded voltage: **50** V
